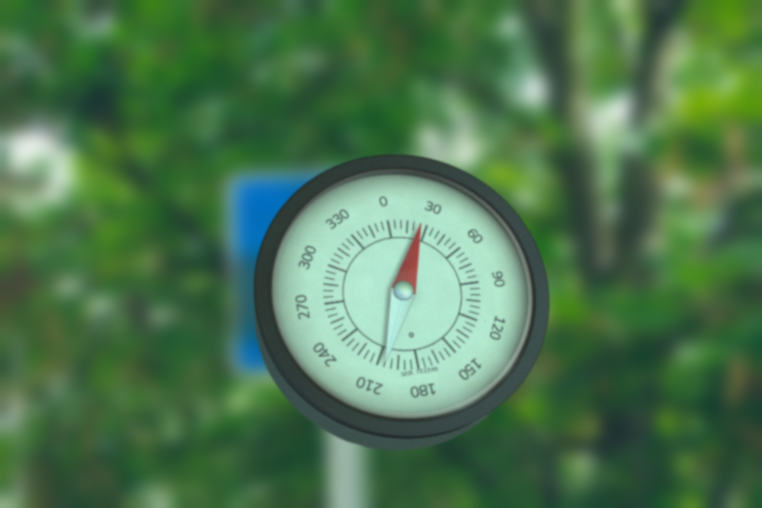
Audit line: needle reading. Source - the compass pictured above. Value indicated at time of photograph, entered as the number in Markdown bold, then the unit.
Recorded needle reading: **25** °
